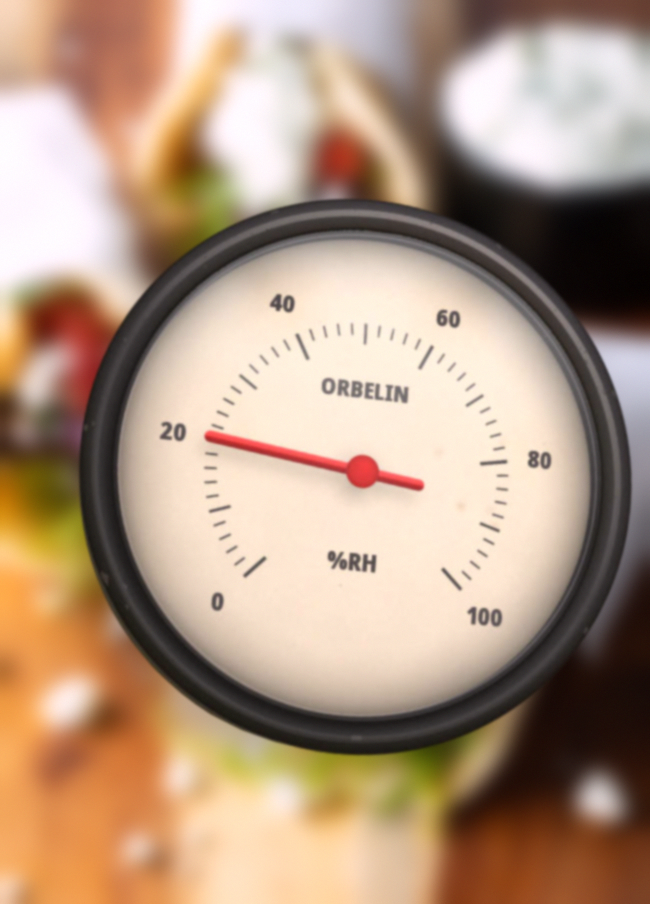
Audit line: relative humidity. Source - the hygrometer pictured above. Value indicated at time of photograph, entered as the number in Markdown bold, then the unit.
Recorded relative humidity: **20** %
